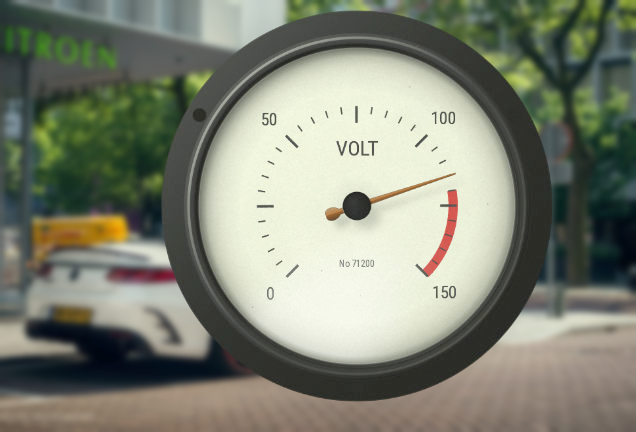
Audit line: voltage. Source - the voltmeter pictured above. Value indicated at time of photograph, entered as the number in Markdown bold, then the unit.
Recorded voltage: **115** V
